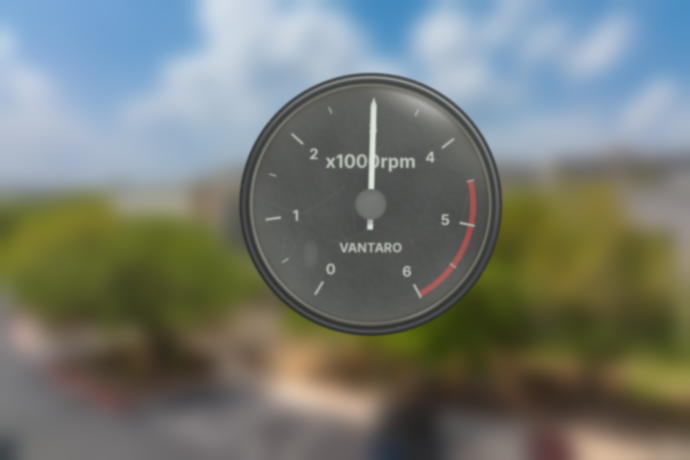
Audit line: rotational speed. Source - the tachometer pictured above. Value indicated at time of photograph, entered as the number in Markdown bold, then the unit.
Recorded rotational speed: **3000** rpm
